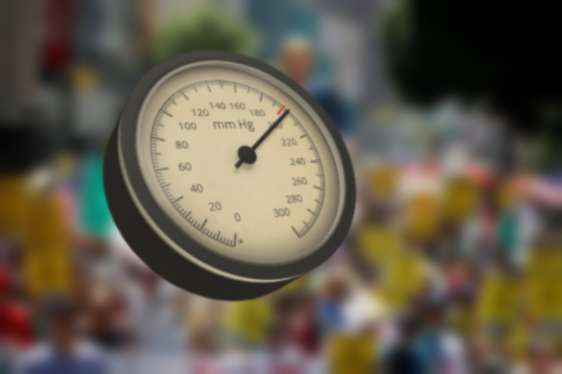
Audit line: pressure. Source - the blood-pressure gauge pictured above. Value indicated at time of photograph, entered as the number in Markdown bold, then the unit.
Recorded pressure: **200** mmHg
